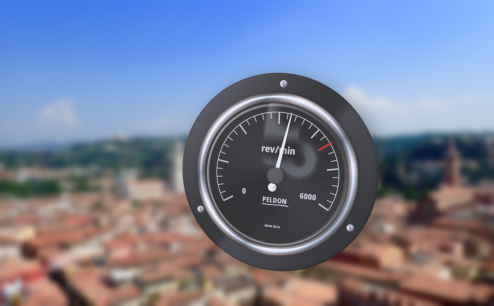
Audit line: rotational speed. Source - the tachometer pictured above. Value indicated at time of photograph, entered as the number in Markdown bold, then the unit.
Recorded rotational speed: **3300** rpm
